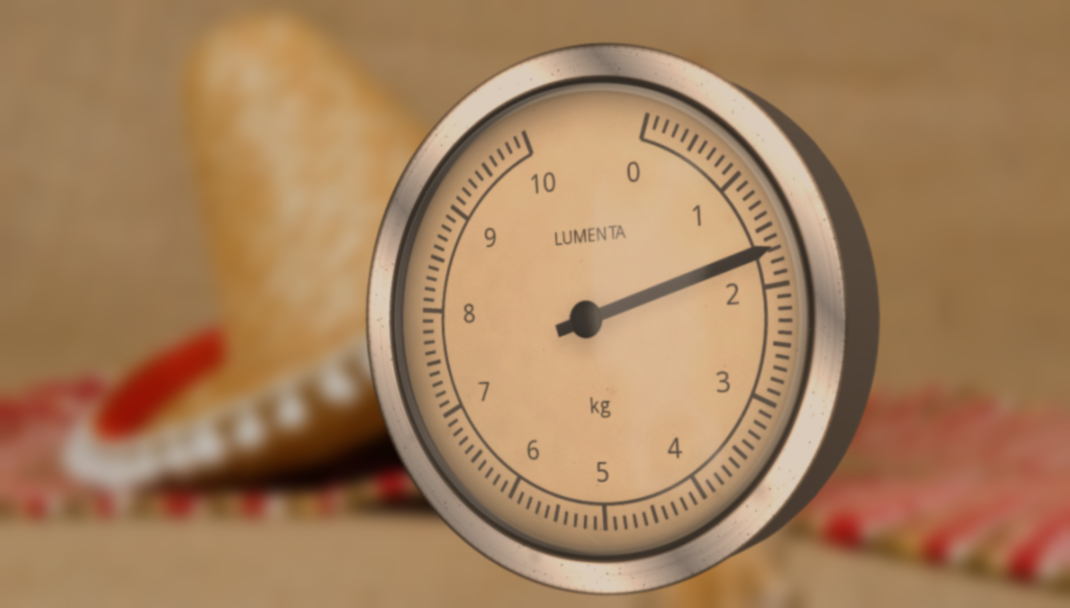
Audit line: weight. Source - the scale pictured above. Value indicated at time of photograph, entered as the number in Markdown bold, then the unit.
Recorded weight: **1.7** kg
